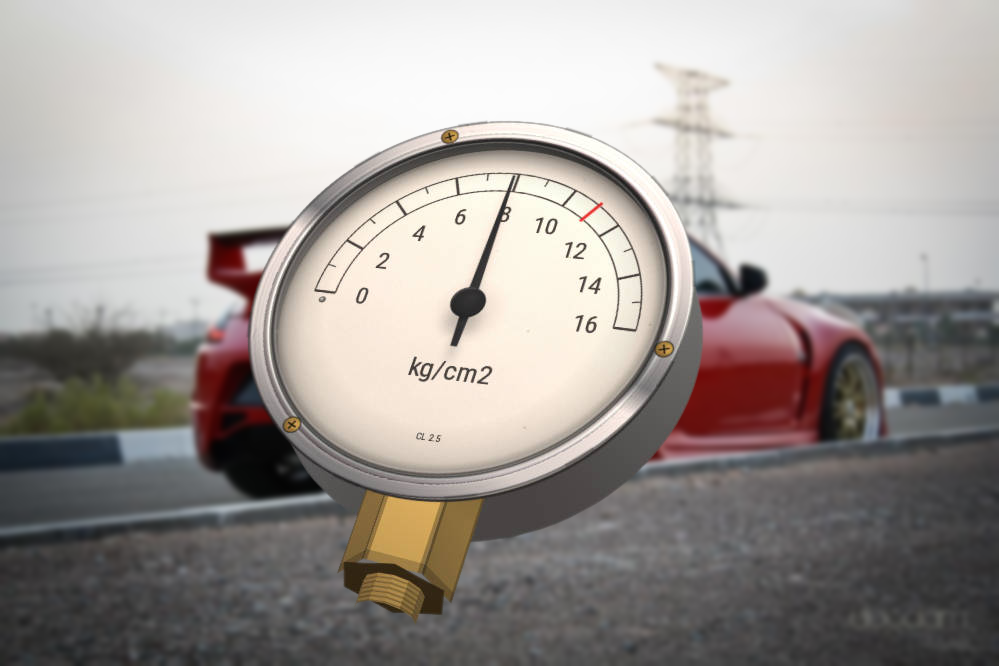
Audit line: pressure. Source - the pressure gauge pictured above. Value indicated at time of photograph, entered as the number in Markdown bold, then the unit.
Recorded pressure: **8** kg/cm²
